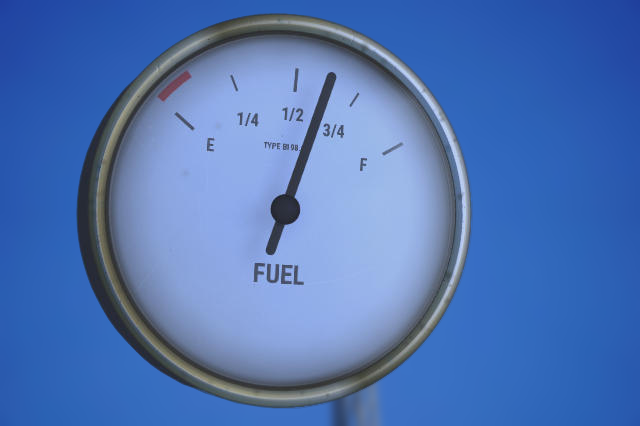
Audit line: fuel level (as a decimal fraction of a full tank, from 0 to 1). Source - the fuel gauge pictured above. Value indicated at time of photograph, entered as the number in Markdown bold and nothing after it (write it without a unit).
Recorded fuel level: **0.625**
